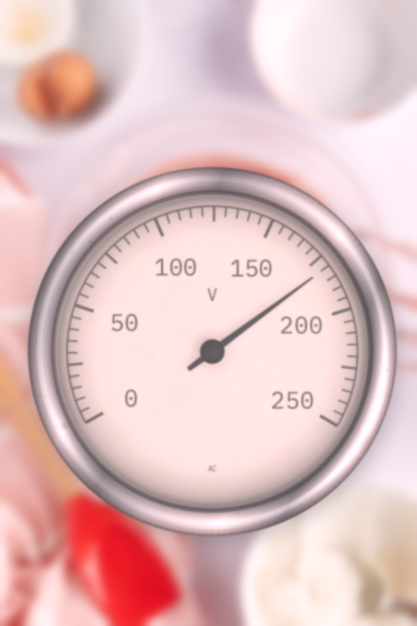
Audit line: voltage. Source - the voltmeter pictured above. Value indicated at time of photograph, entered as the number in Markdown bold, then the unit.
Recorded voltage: **180** V
